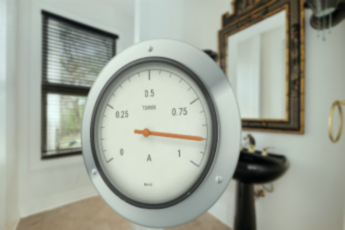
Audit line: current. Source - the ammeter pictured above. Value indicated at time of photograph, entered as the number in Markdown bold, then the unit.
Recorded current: **0.9** A
